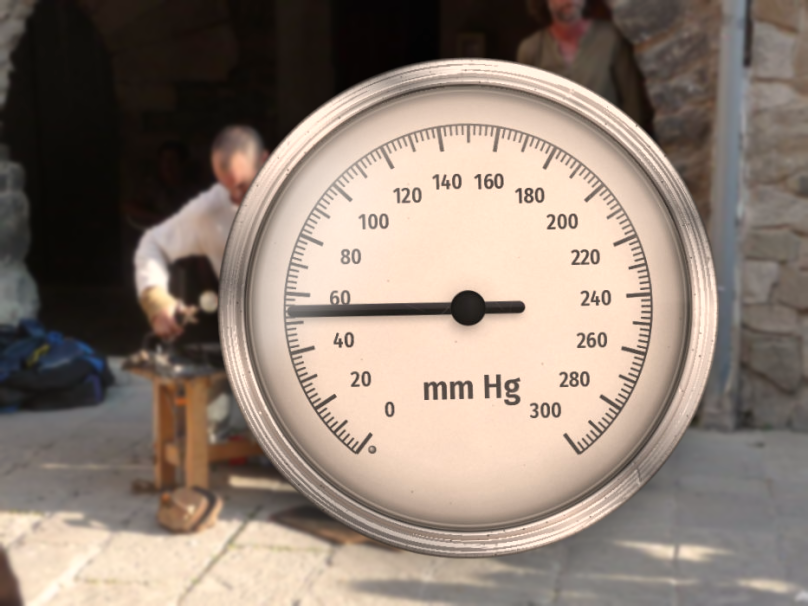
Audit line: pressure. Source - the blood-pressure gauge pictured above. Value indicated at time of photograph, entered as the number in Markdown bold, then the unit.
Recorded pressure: **54** mmHg
